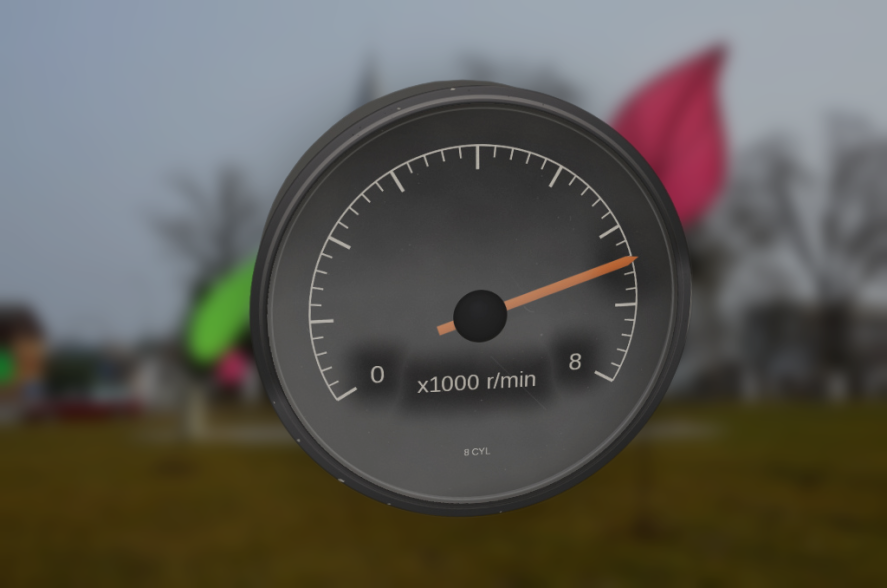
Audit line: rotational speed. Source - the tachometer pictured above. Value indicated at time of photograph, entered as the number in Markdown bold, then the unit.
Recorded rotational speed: **6400** rpm
